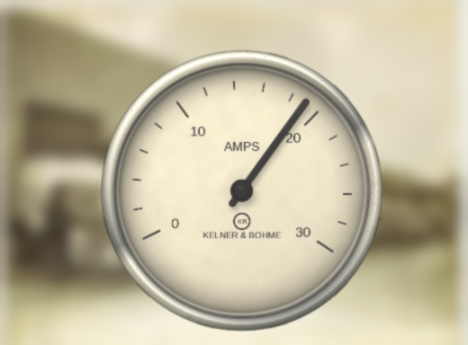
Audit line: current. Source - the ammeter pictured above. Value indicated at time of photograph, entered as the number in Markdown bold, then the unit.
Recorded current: **19** A
